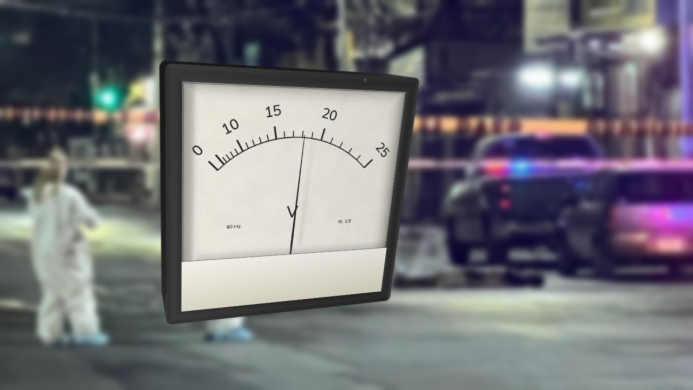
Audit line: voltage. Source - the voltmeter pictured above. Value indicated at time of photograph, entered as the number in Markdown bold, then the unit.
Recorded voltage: **18** V
